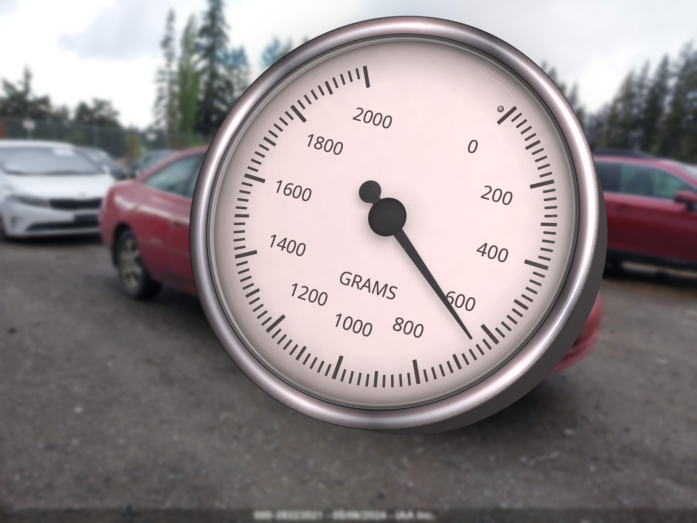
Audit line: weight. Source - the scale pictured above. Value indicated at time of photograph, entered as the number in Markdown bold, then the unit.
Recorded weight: **640** g
